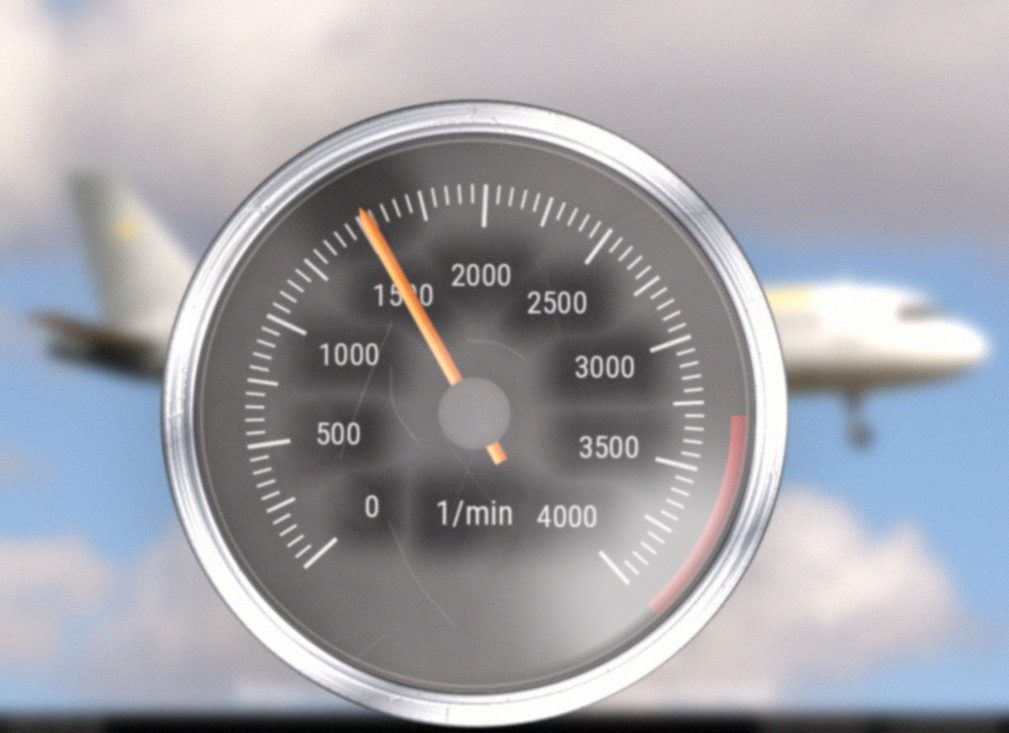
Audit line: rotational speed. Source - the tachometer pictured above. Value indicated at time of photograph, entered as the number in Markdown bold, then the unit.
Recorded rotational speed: **1525** rpm
